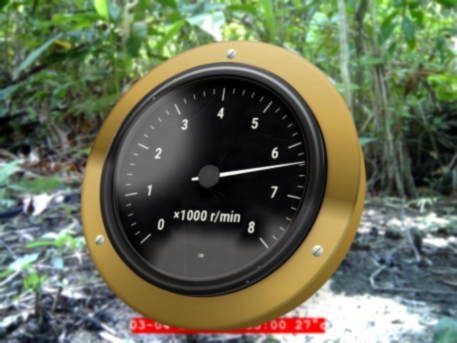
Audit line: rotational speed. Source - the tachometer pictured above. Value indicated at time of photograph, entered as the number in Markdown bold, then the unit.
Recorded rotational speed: **6400** rpm
